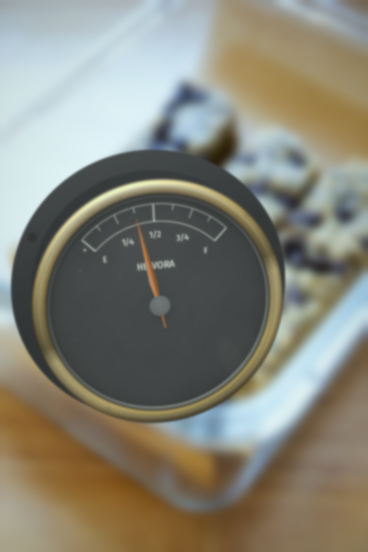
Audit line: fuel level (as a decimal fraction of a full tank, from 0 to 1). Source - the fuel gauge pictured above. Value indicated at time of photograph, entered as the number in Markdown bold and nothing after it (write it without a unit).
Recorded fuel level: **0.375**
